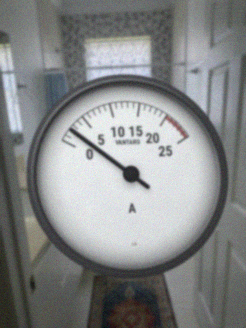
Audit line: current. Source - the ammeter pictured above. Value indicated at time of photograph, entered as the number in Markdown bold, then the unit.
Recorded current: **2** A
